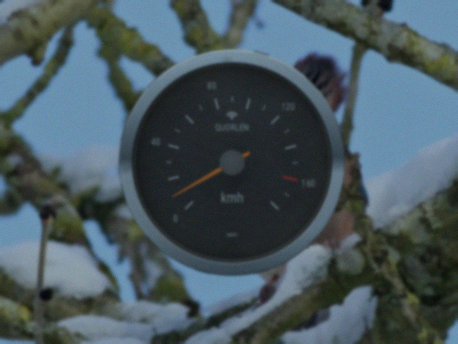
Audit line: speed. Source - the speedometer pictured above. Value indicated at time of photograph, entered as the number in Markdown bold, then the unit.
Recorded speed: **10** km/h
